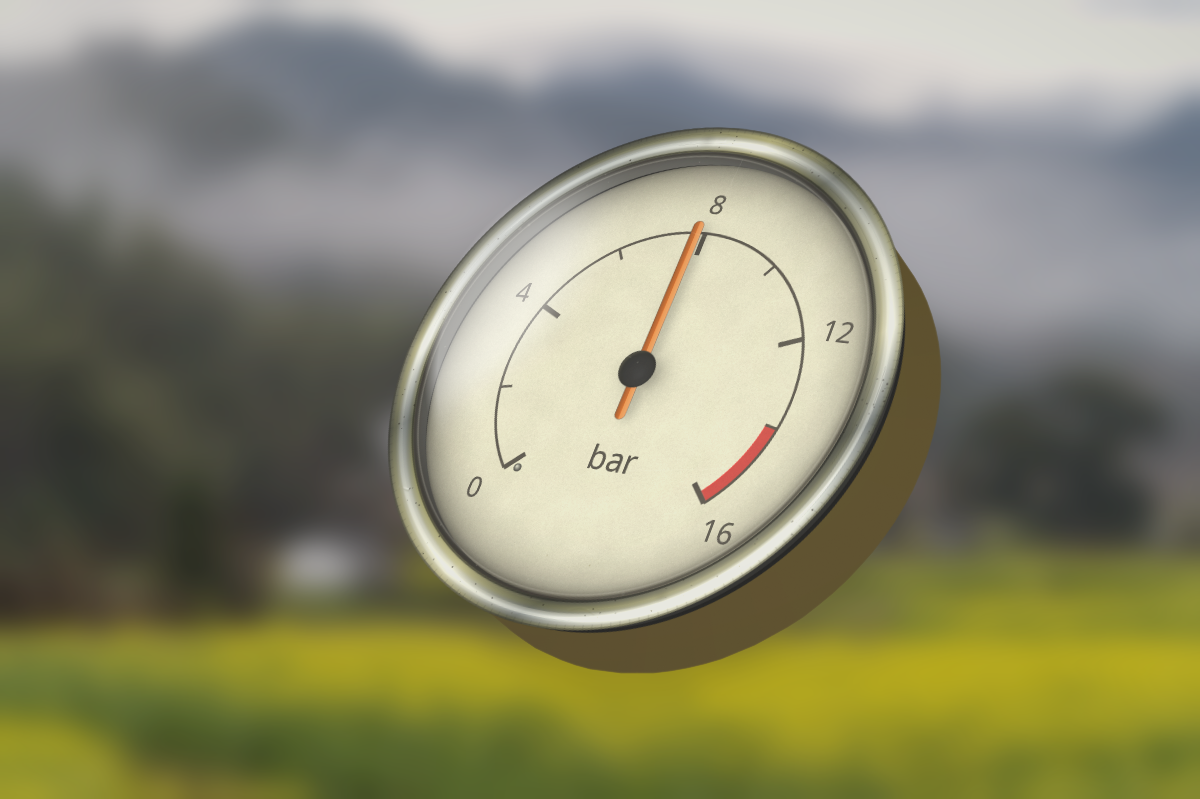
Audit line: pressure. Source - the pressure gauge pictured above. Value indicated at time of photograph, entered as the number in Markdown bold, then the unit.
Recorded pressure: **8** bar
